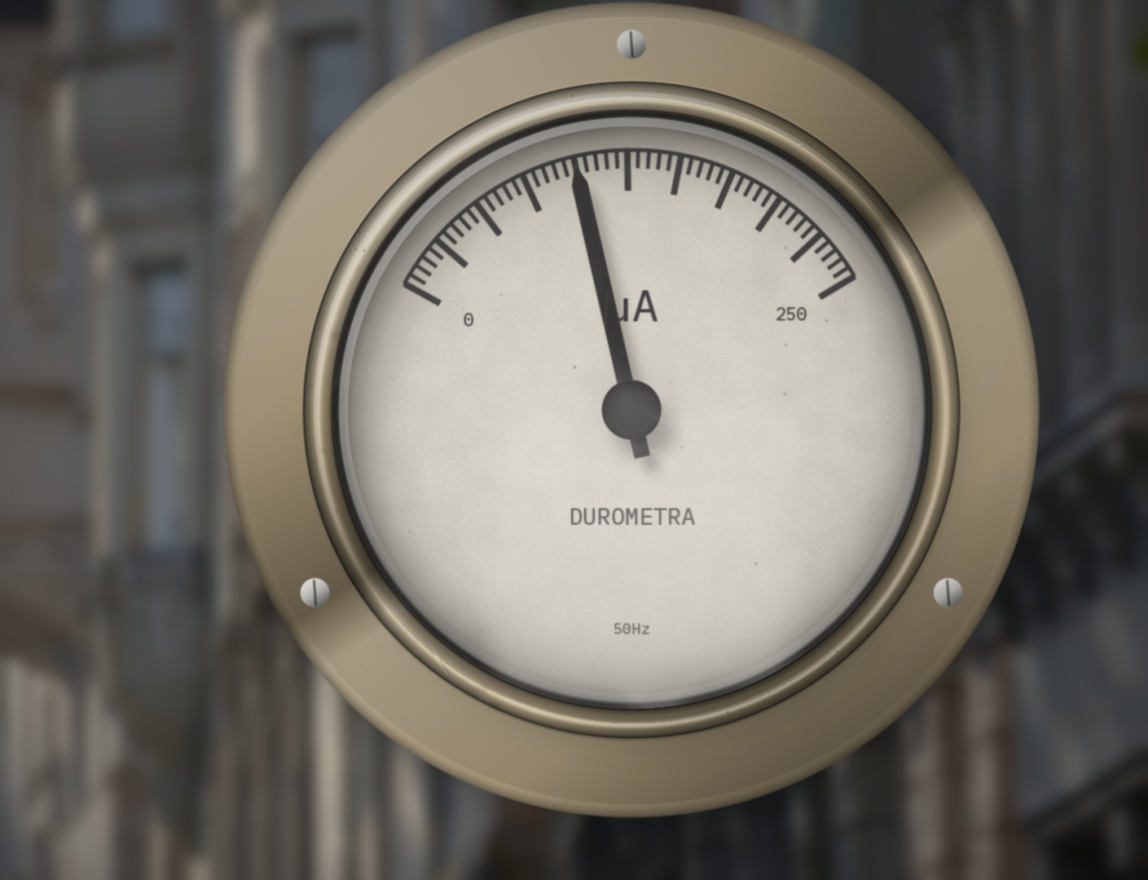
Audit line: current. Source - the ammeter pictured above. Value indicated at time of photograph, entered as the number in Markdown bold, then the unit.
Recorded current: **100** µA
